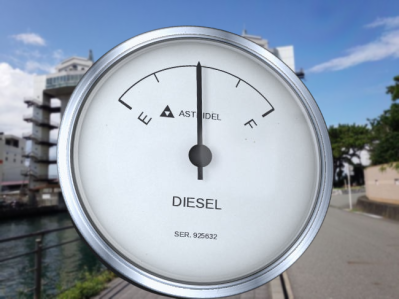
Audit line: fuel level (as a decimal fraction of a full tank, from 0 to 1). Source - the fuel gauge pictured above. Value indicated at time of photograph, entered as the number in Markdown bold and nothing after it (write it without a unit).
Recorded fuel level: **0.5**
